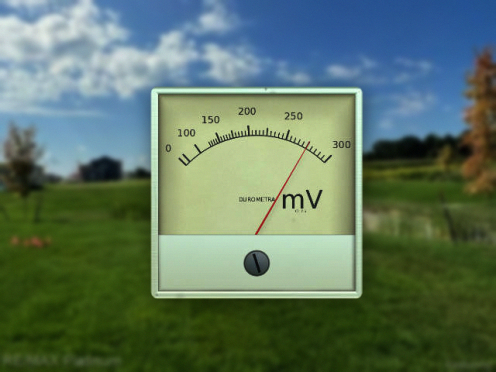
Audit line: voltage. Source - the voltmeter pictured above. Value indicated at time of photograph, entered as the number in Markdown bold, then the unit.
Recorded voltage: **275** mV
